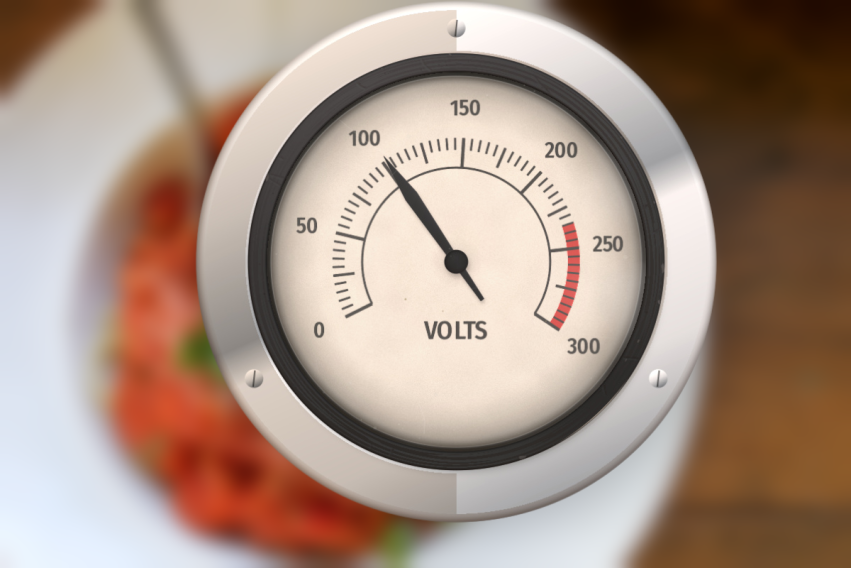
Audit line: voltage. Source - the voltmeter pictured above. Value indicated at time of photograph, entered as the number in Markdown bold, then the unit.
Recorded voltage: **102.5** V
